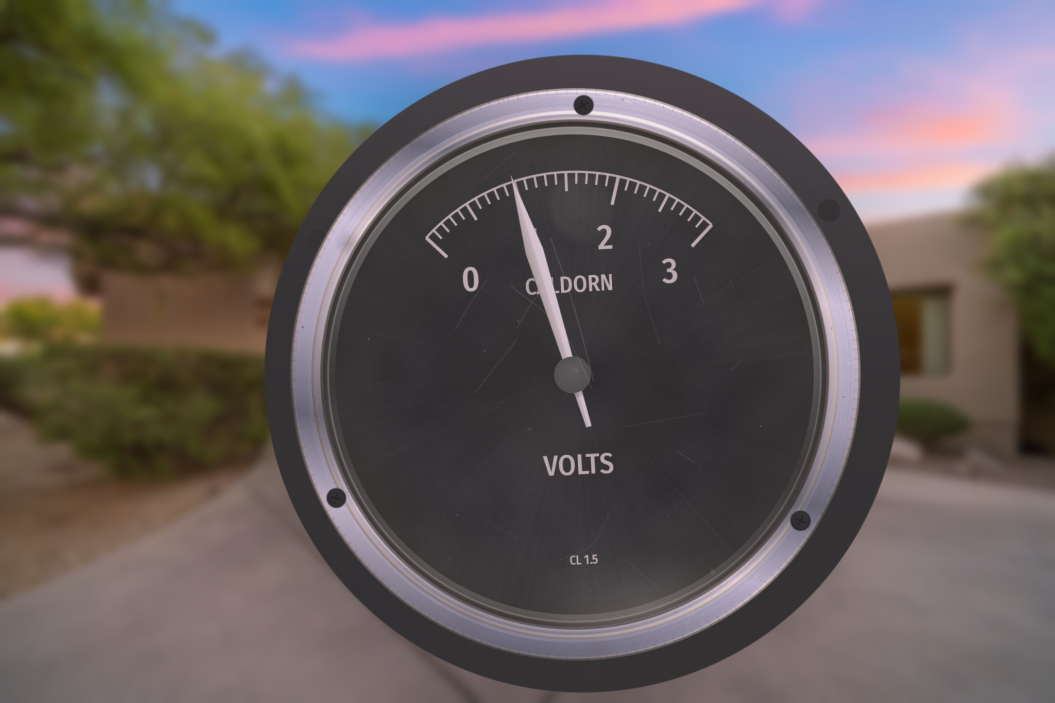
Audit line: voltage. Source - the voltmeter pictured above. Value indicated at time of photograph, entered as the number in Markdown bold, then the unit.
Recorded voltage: **1** V
